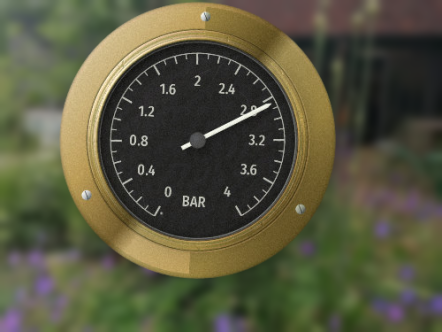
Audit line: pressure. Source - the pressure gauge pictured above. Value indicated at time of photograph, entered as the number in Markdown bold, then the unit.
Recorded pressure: **2.85** bar
